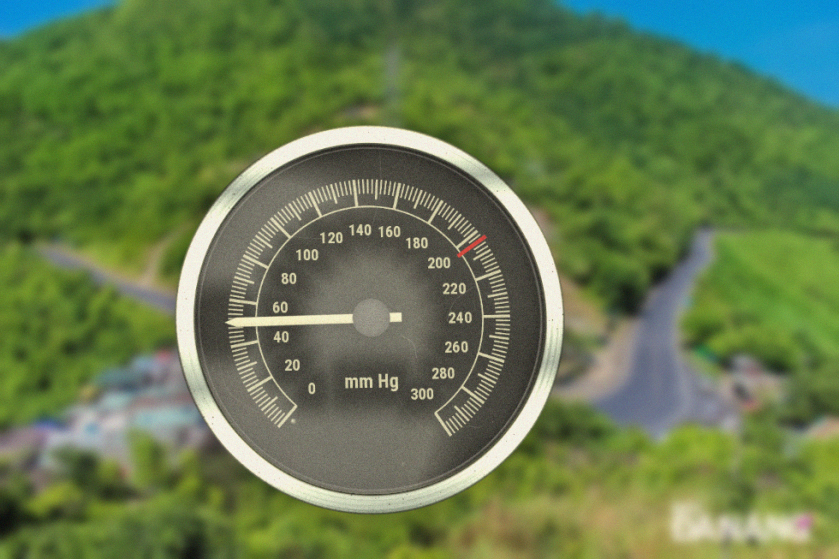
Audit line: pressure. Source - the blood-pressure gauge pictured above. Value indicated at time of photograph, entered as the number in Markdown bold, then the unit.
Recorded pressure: **50** mmHg
